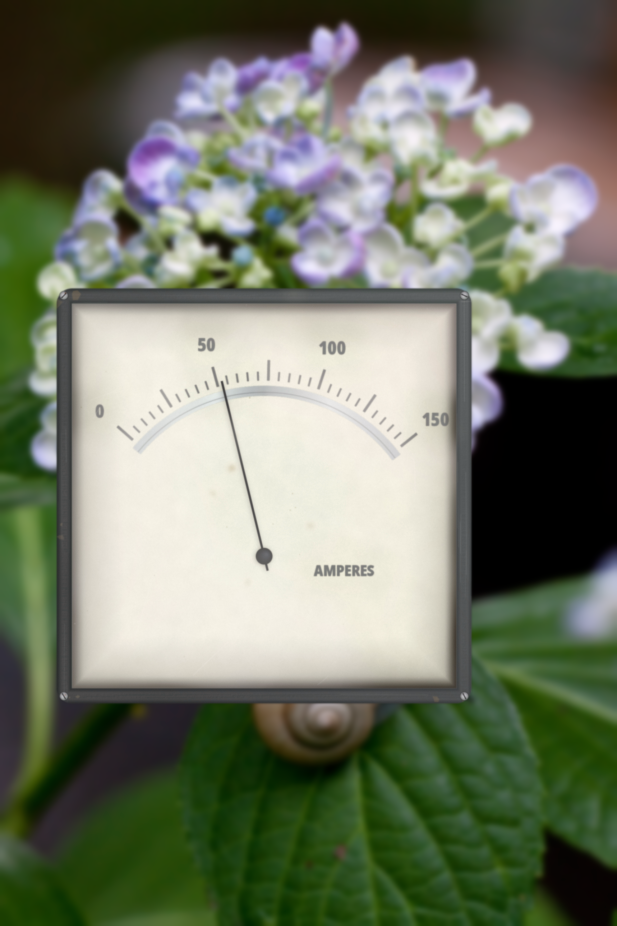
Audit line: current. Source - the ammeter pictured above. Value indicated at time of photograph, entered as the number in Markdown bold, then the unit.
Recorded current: **52.5** A
